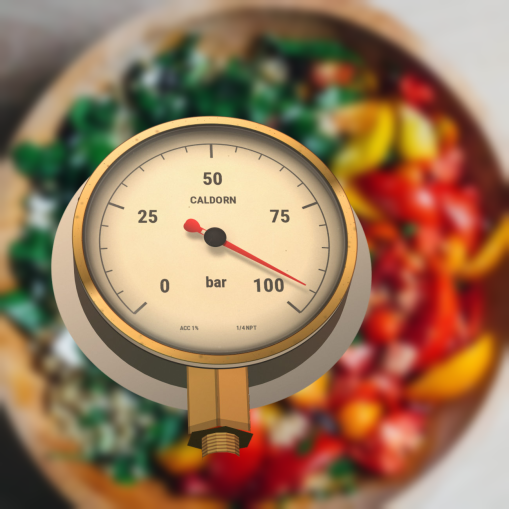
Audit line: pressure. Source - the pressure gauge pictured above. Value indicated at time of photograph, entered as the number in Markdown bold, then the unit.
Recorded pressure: **95** bar
